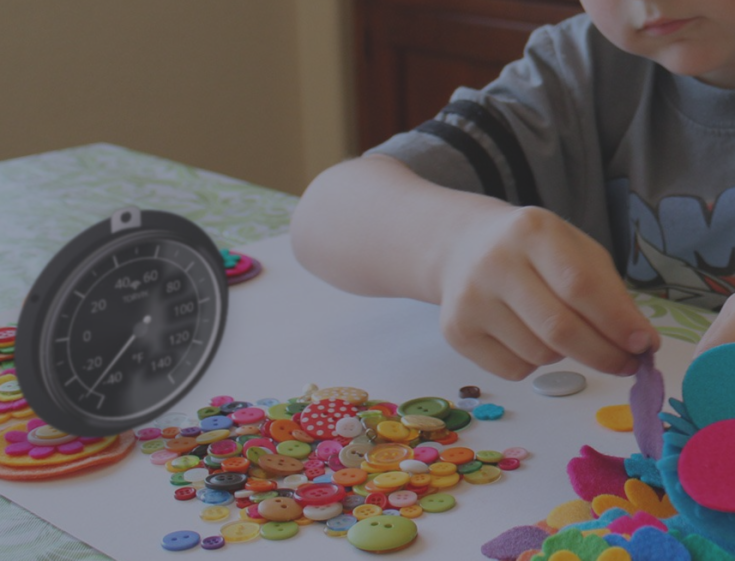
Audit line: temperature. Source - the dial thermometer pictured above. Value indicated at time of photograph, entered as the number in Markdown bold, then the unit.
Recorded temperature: **-30** °F
